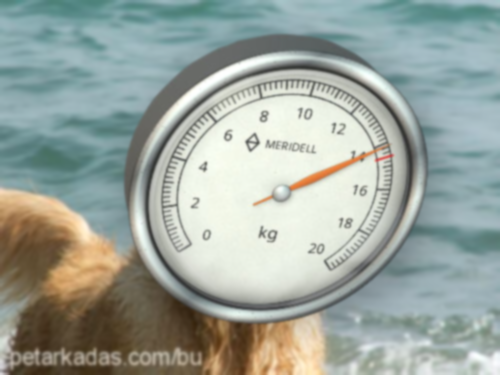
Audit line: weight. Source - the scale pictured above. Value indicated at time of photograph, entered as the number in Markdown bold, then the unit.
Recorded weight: **14** kg
